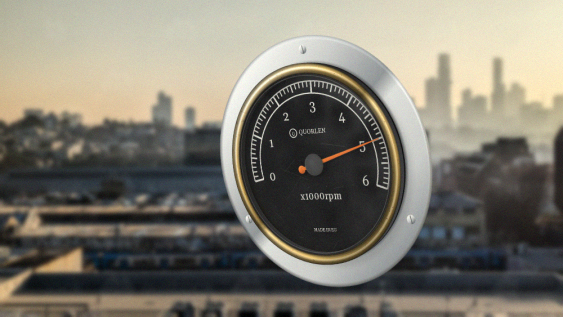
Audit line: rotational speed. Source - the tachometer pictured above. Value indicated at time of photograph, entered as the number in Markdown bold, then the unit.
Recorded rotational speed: **5000** rpm
